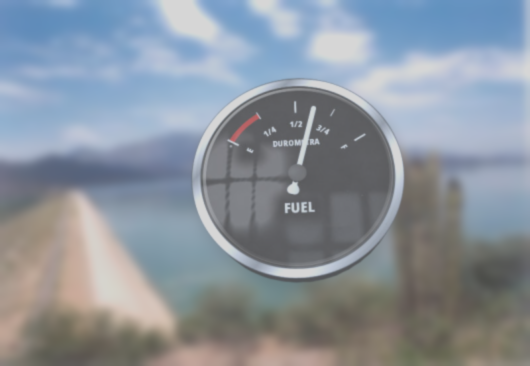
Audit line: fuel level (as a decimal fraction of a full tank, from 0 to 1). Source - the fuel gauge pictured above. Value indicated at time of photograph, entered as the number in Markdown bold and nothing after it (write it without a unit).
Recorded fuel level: **0.625**
